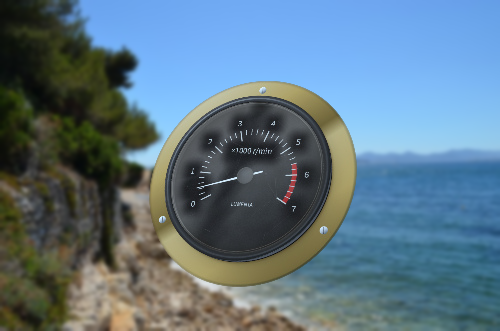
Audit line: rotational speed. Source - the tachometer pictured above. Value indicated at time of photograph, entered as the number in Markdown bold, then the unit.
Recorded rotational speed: **400** rpm
